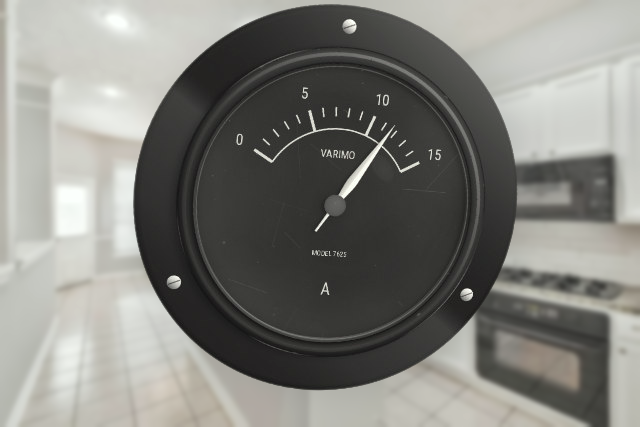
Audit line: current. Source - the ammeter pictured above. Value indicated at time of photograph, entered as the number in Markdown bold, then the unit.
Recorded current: **11.5** A
